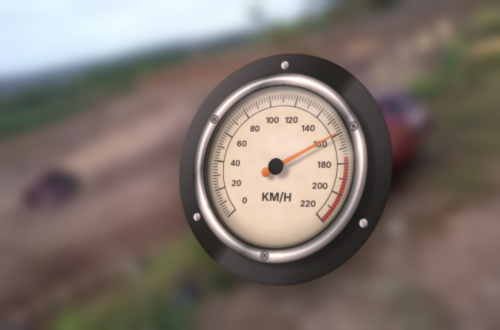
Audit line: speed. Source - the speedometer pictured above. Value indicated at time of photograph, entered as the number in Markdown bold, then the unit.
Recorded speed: **160** km/h
